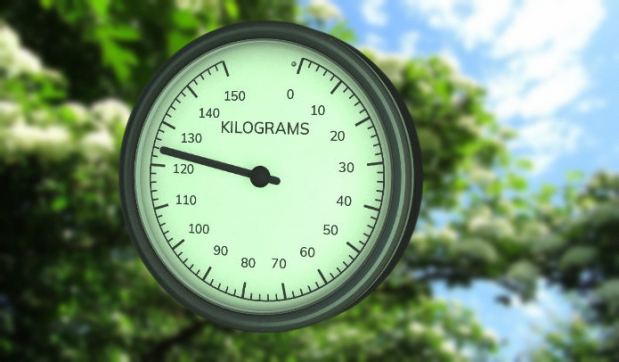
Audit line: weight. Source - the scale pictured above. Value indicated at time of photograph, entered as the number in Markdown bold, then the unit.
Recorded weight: **124** kg
